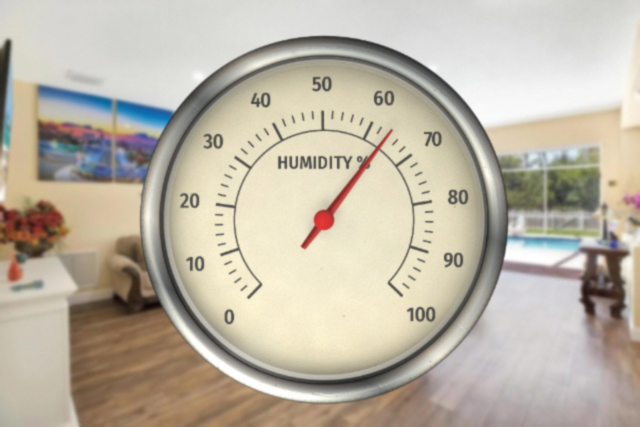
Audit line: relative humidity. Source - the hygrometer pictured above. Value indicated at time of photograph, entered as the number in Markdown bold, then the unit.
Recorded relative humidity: **64** %
